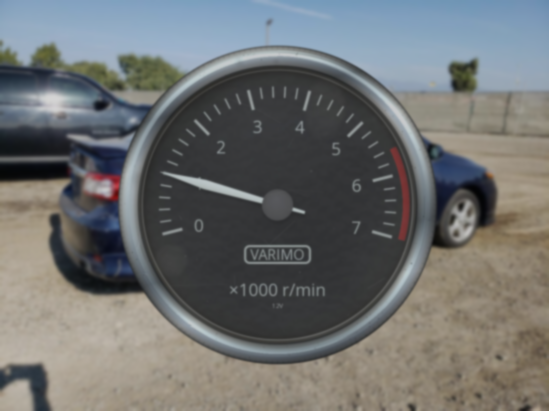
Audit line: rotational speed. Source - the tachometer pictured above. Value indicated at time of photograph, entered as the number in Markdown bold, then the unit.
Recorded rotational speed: **1000** rpm
